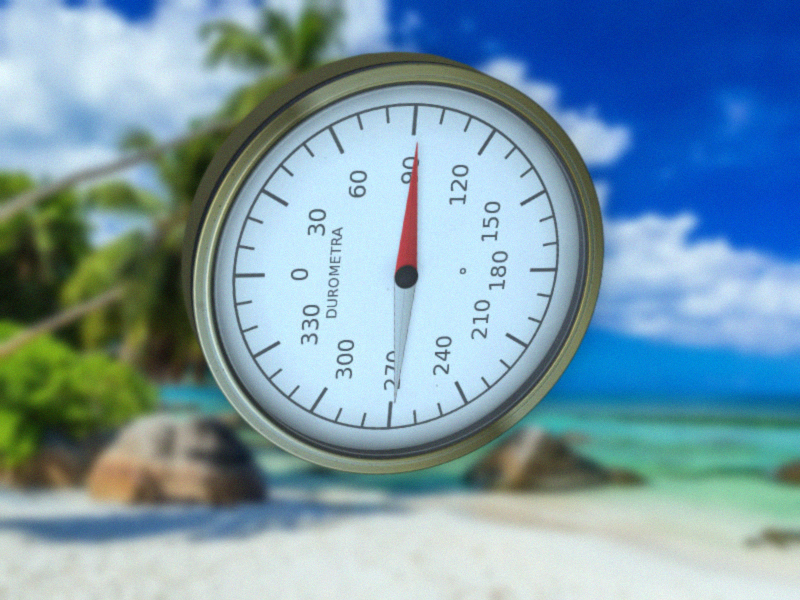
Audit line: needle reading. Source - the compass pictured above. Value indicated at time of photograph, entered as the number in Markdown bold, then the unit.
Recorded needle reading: **90** °
